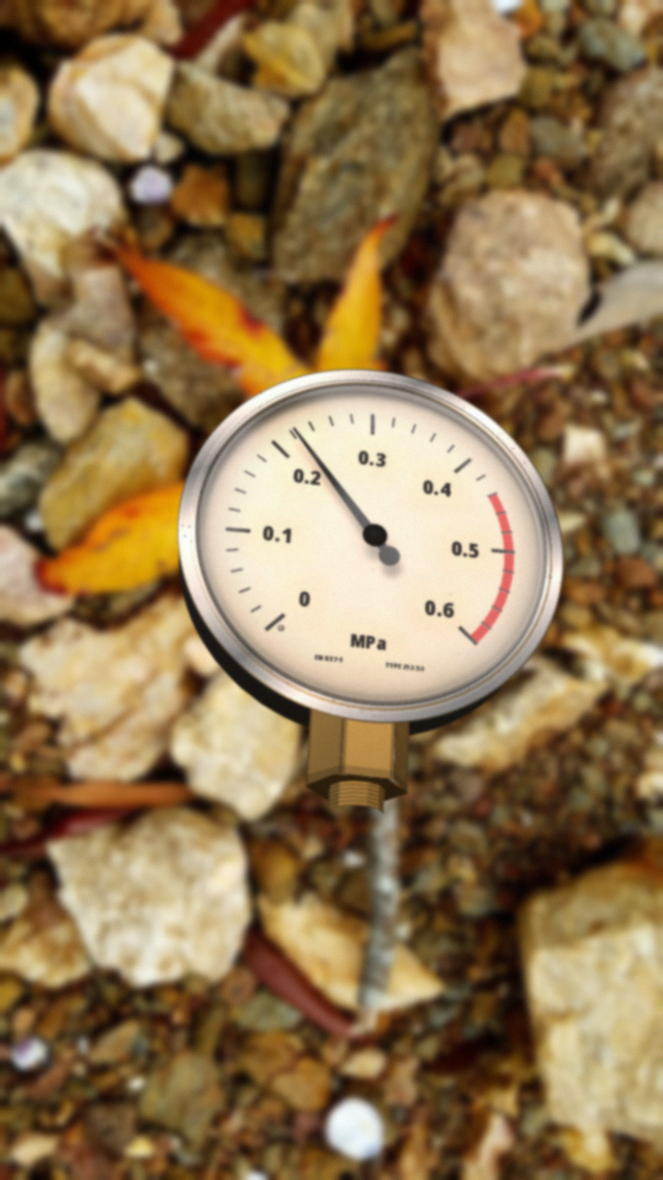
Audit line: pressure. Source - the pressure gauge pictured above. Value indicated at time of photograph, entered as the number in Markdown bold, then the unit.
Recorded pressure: **0.22** MPa
